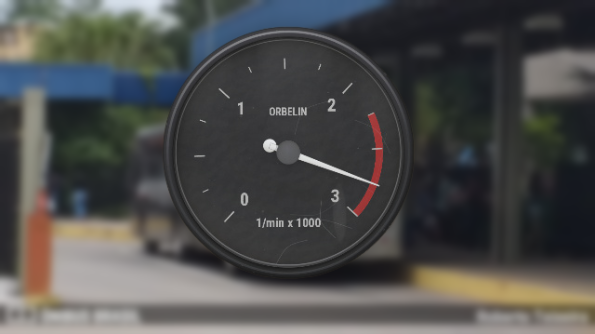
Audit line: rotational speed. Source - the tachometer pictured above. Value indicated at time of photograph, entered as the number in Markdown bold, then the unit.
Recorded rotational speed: **2750** rpm
